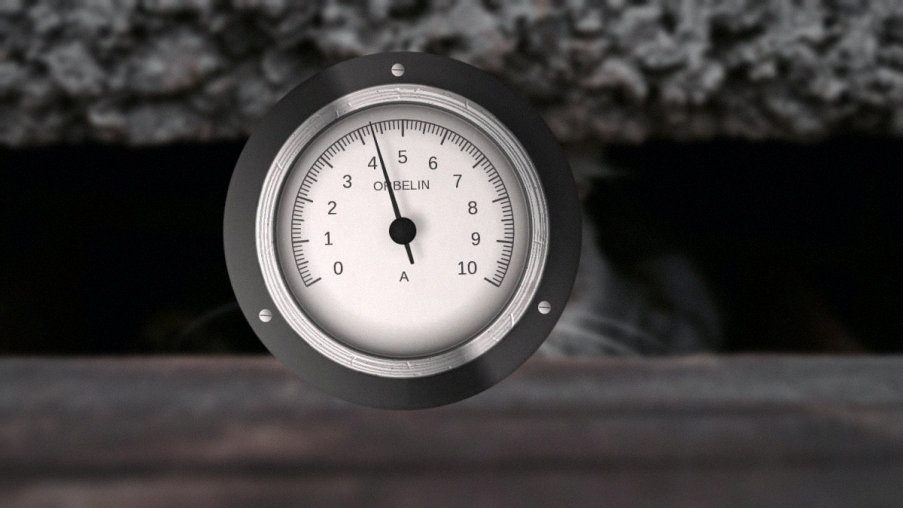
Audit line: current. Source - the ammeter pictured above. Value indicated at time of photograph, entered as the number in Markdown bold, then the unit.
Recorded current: **4.3** A
